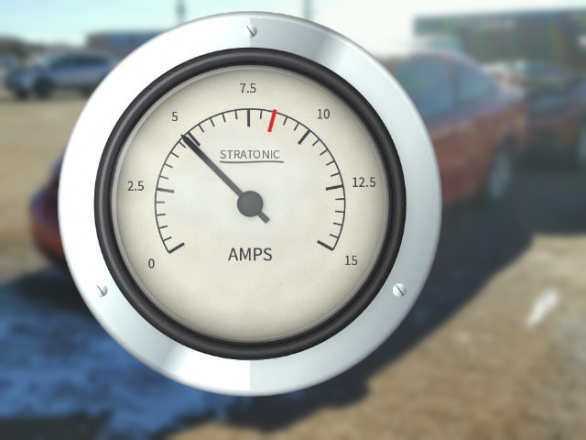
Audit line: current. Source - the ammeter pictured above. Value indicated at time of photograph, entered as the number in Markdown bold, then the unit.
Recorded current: **4.75** A
